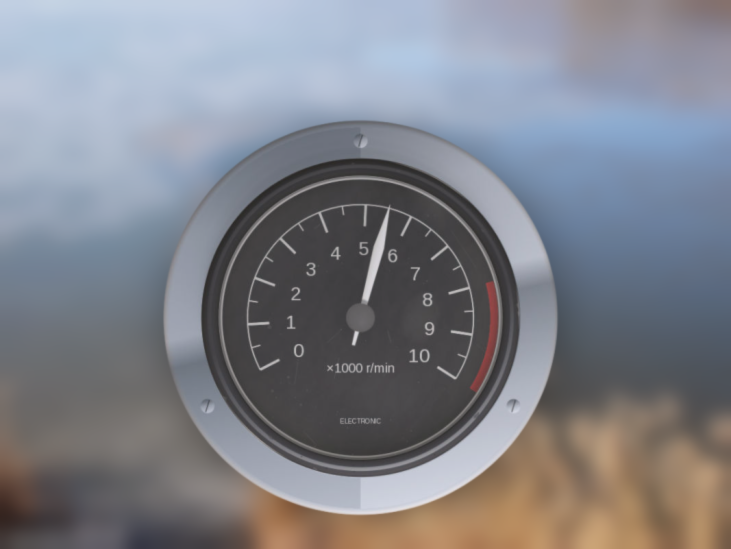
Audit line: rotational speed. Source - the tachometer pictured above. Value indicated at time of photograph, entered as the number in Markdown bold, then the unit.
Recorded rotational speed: **5500** rpm
